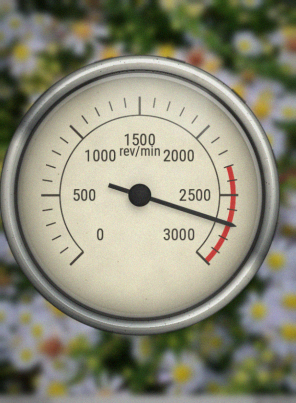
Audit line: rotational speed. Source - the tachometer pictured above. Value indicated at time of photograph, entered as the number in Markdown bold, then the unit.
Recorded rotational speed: **2700** rpm
